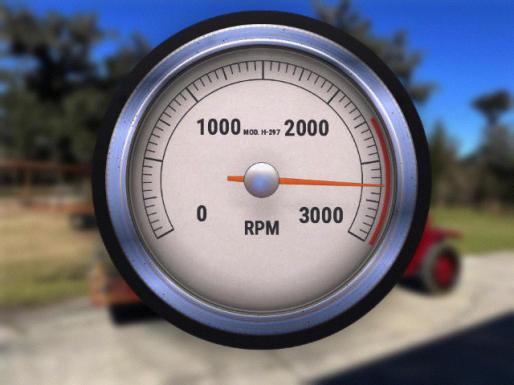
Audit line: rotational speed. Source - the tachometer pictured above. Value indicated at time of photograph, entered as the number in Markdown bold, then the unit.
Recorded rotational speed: **2650** rpm
